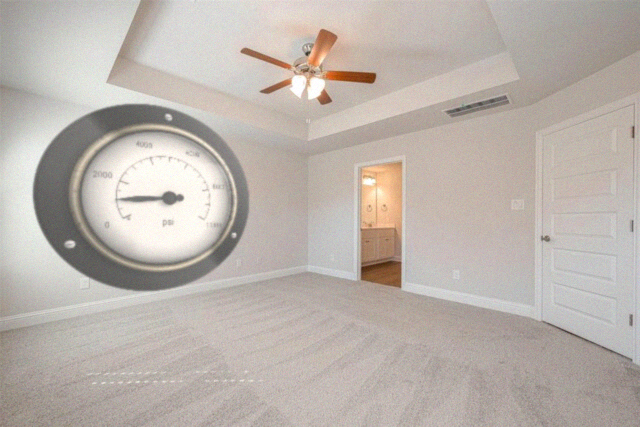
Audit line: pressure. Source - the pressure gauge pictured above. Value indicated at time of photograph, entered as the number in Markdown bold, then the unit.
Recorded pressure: **1000** psi
